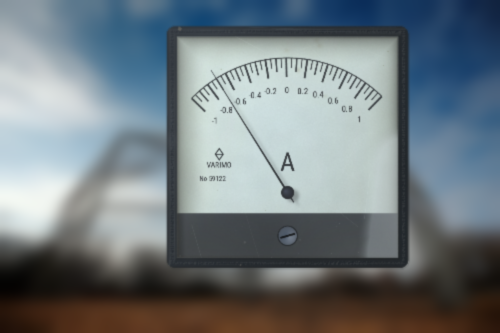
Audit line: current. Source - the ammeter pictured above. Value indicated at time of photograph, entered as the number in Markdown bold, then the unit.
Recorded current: **-0.7** A
